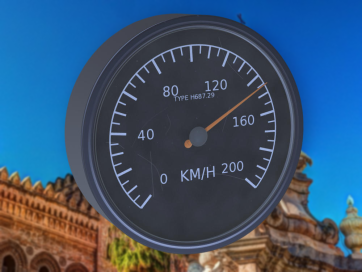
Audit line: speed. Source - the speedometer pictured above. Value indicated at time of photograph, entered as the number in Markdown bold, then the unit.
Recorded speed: **145** km/h
